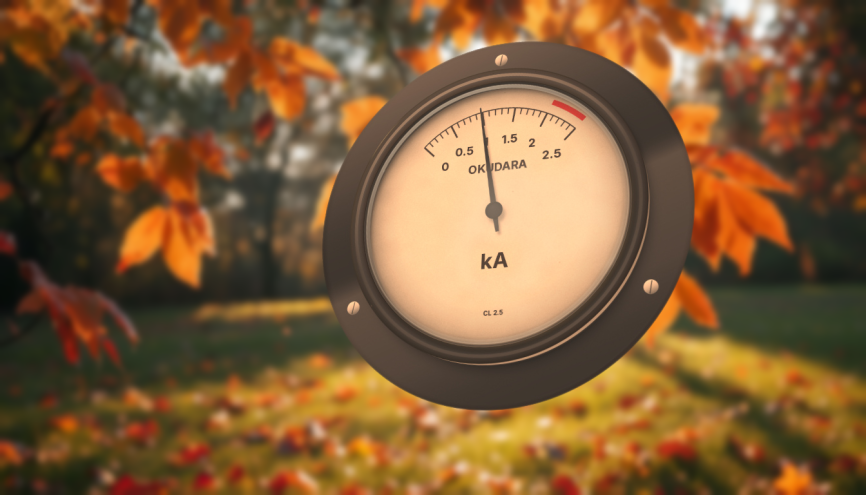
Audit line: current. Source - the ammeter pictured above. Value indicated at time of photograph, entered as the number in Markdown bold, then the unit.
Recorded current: **1** kA
